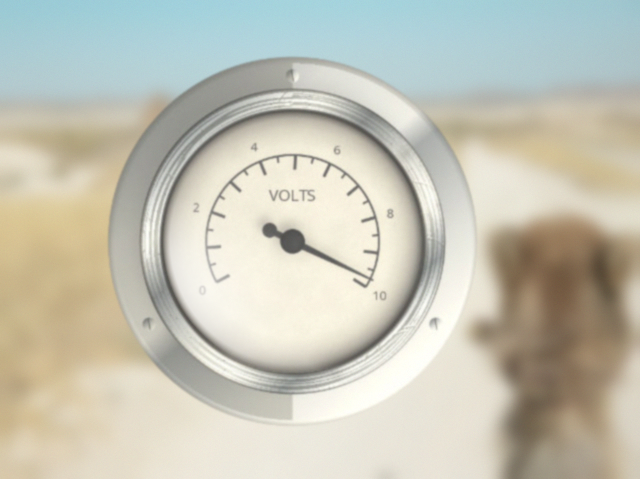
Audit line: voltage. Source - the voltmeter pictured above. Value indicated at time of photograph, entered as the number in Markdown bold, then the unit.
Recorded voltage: **9.75** V
